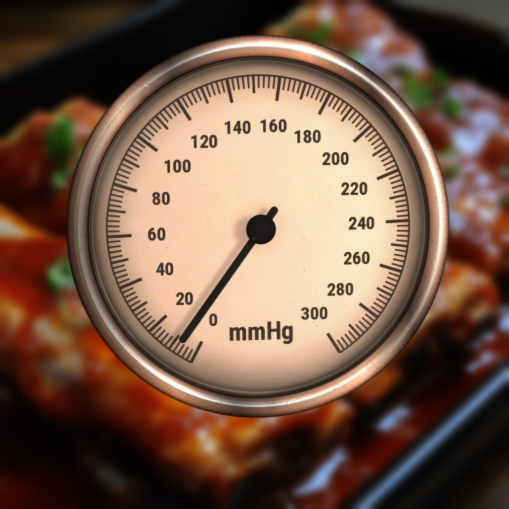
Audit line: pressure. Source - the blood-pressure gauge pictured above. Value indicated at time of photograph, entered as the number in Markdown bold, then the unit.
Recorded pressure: **8** mmHg
